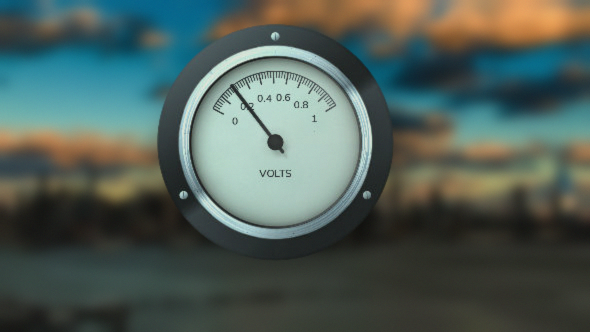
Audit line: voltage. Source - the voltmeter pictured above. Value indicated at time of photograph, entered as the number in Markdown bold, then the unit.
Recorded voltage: **0.2** V
